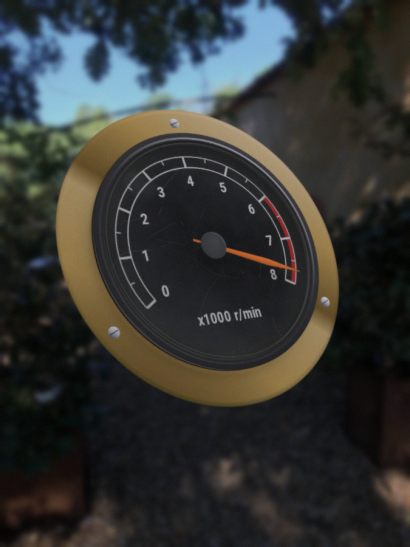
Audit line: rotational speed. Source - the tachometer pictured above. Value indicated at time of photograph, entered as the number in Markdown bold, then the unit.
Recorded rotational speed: **7750** rpm
